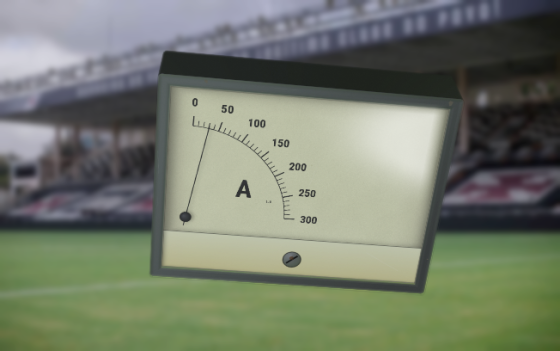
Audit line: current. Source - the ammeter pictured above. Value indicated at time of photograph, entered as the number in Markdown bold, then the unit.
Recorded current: **30** A
